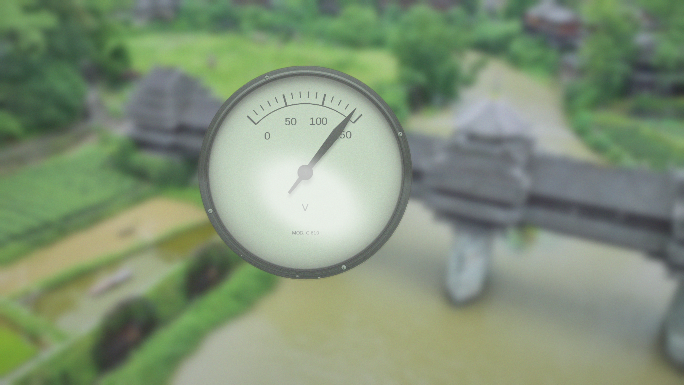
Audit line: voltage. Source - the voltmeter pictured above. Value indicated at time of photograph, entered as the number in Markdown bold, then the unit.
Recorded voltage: **140** V
